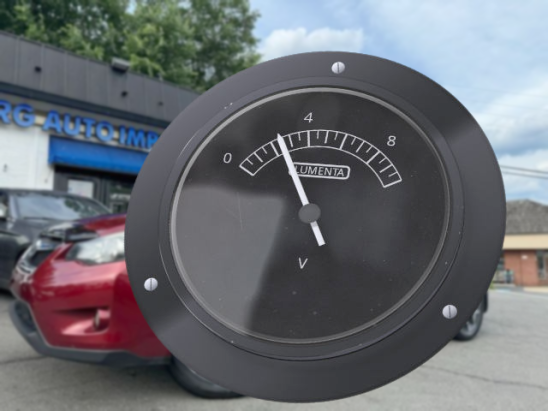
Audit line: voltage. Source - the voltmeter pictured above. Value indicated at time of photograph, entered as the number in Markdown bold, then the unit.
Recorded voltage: **2.5** V
